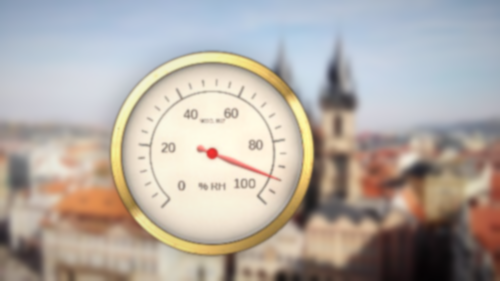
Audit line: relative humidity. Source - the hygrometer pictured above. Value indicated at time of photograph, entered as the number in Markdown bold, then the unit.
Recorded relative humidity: **92** %
